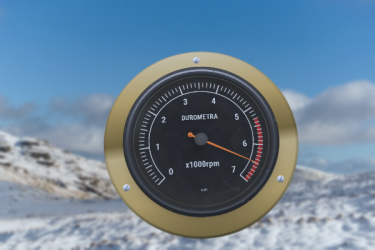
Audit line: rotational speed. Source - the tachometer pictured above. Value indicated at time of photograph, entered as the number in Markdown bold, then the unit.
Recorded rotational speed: **6500** rpm
